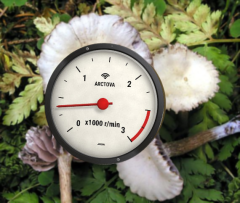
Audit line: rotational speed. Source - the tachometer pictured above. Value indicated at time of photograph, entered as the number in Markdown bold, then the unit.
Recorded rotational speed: **375** rpm
